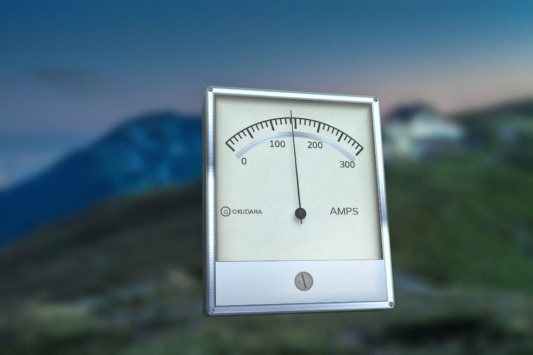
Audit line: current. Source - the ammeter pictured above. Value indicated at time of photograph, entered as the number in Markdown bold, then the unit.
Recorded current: **140** A
